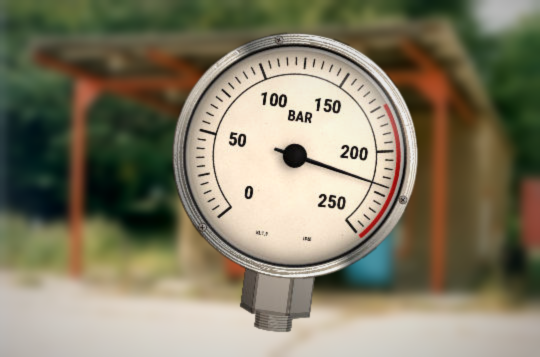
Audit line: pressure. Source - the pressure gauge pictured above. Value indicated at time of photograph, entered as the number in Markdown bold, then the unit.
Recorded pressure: **220** bar
